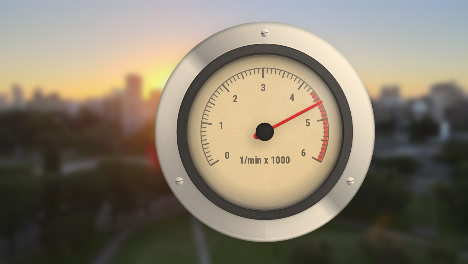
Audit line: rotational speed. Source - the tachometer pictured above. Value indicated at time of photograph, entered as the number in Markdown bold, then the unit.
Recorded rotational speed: **4600** rpm
